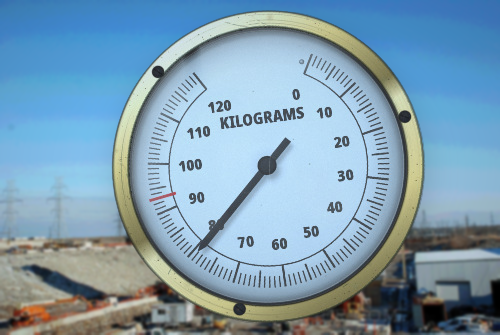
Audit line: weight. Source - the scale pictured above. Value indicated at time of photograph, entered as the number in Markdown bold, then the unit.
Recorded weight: **79** kg
